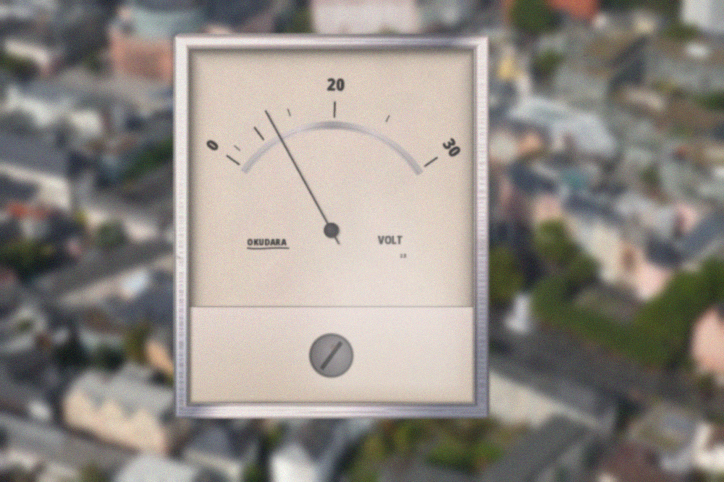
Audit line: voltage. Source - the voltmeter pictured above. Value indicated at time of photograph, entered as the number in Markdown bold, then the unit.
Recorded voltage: **12.5** V
